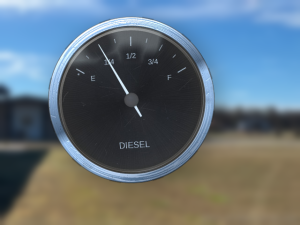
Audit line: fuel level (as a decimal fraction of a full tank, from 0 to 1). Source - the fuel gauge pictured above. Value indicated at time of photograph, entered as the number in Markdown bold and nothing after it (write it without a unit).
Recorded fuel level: **0.25**
